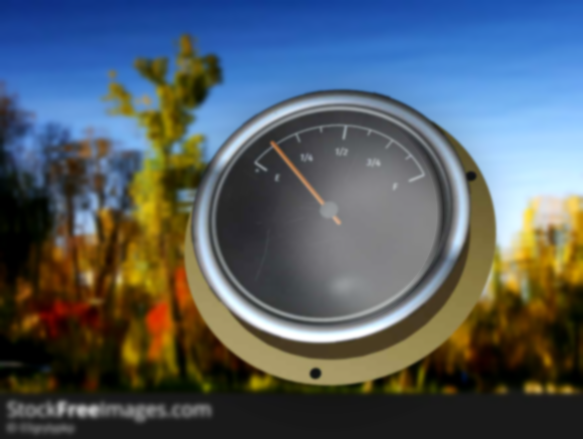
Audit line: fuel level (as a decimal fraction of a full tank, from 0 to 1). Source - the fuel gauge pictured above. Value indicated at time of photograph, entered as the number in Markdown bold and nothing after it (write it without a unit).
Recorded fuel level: **0.125**
